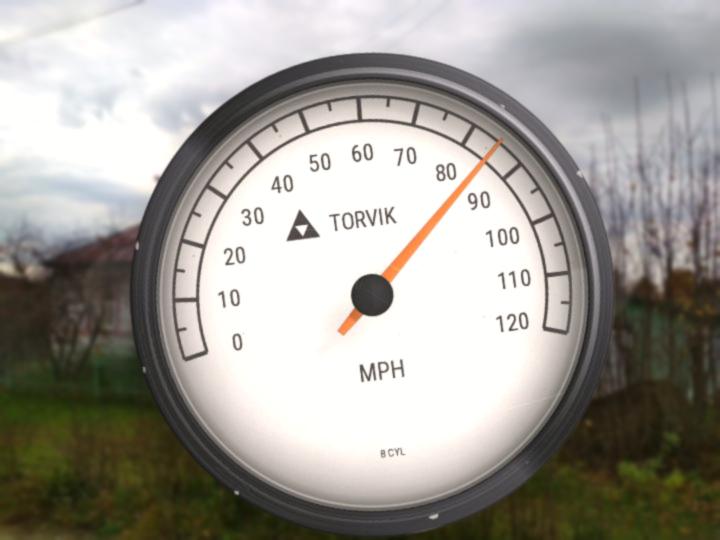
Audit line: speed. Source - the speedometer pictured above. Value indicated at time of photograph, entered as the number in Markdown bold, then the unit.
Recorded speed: **85** mph
